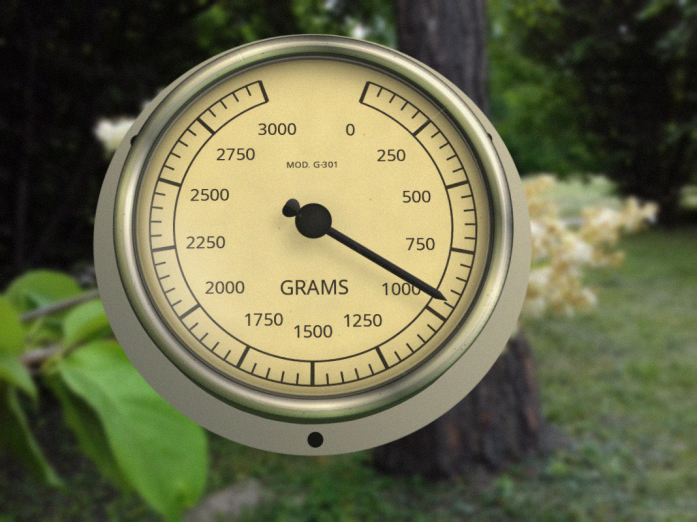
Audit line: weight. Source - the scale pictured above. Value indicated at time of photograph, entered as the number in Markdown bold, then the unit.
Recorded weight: **950** g
